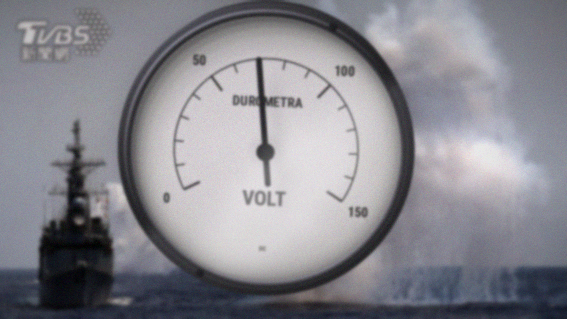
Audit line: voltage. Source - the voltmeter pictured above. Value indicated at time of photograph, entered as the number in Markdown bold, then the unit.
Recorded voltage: **70** V
